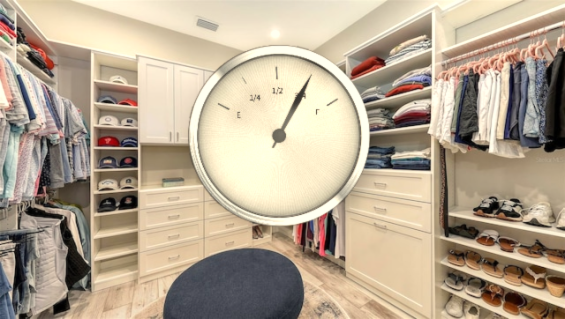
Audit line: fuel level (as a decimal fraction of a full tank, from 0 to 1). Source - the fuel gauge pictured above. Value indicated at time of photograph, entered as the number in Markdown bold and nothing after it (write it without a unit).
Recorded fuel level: **0.75**
